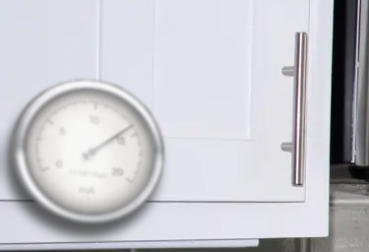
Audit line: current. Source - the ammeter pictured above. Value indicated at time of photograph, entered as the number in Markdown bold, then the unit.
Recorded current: **14** mA
